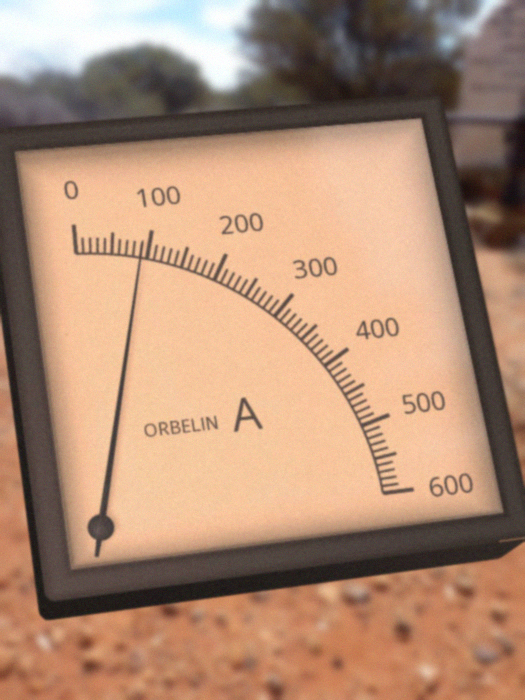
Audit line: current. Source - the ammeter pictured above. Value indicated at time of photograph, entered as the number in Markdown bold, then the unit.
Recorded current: **90** A
